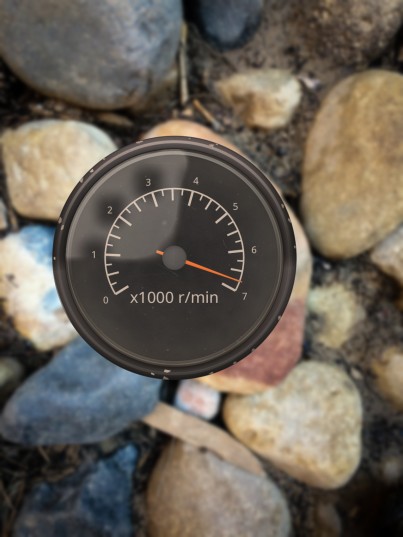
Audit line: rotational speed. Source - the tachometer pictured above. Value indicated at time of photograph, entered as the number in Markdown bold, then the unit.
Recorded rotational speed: **6750** rpm
